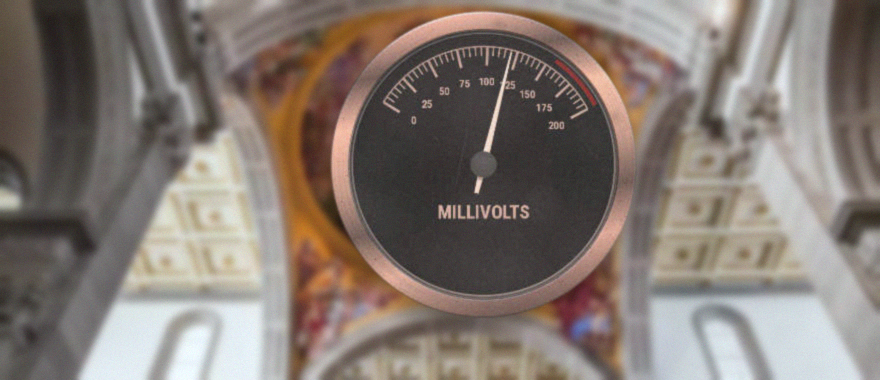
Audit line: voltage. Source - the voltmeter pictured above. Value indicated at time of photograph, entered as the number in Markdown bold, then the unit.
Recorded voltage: **120** mV
